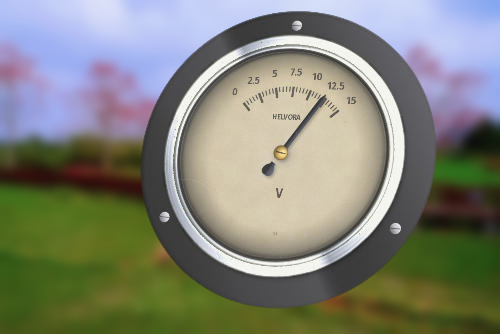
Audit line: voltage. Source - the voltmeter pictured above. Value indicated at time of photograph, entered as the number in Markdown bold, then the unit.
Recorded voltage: **12.5** V
